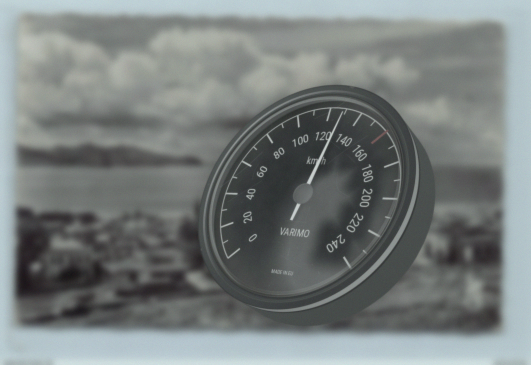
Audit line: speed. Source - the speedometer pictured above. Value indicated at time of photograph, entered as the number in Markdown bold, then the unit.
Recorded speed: **130** km/h
